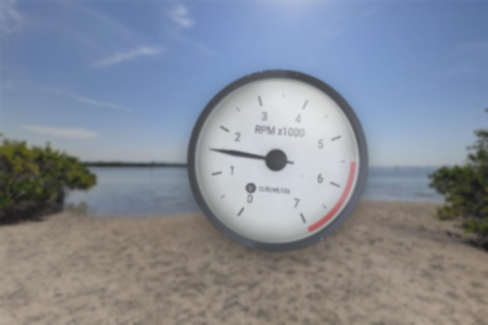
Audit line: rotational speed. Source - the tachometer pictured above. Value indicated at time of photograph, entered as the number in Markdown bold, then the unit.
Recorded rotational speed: **1500** rpm
